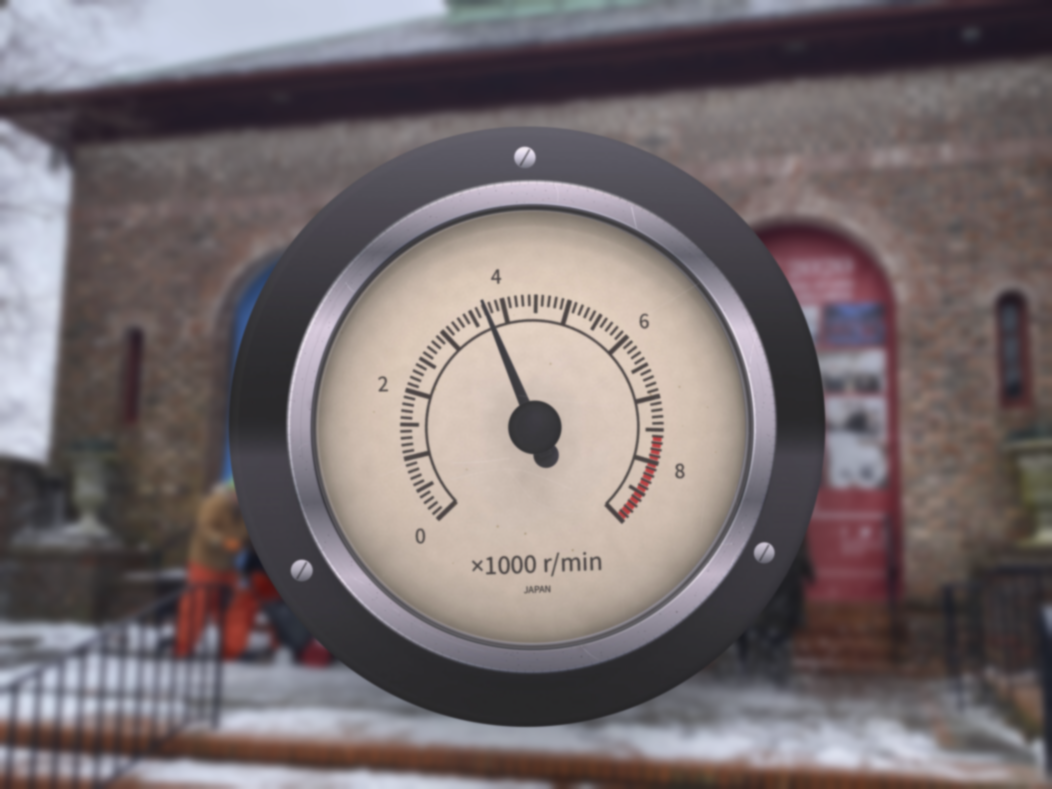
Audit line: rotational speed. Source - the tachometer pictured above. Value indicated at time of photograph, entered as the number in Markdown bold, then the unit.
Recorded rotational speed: **3700** rpm
